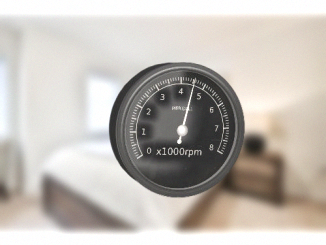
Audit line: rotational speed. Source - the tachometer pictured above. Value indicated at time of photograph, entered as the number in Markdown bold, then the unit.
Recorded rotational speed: **4500** rpm
